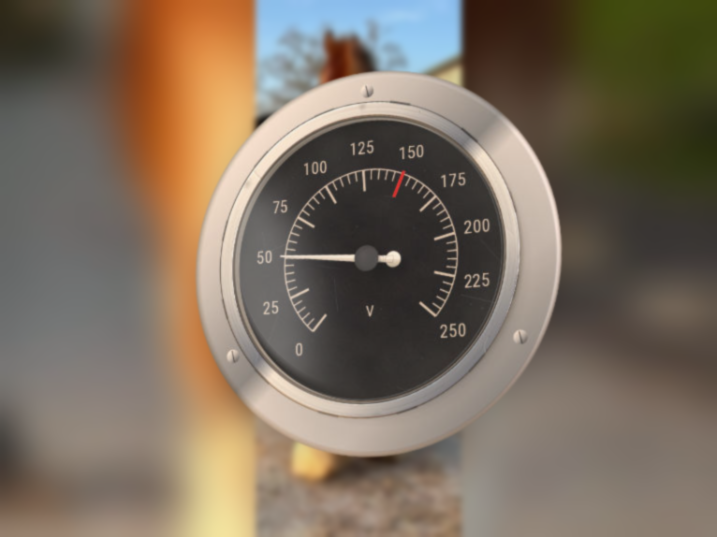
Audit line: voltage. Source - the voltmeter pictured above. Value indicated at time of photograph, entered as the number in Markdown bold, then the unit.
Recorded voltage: **50** V
